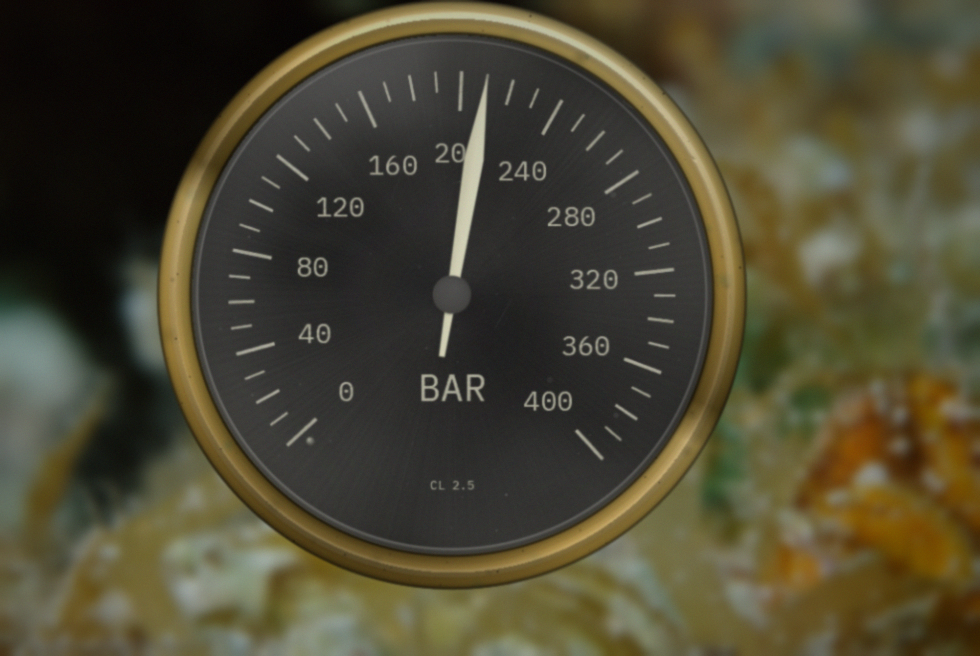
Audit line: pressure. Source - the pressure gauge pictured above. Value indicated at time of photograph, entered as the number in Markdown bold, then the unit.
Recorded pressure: **210** bar
